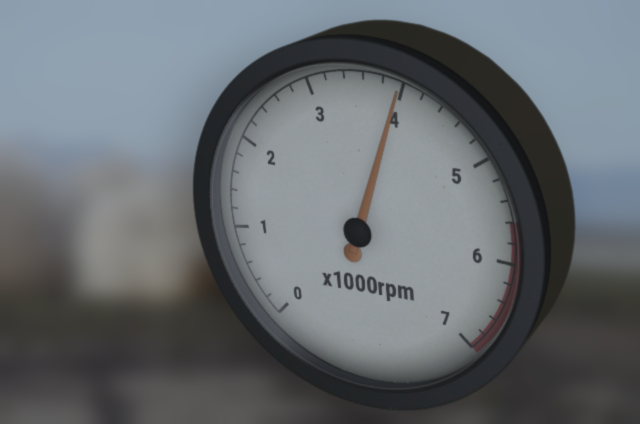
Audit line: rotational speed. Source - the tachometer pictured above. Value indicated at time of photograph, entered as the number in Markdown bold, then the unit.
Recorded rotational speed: **4000** rpm
